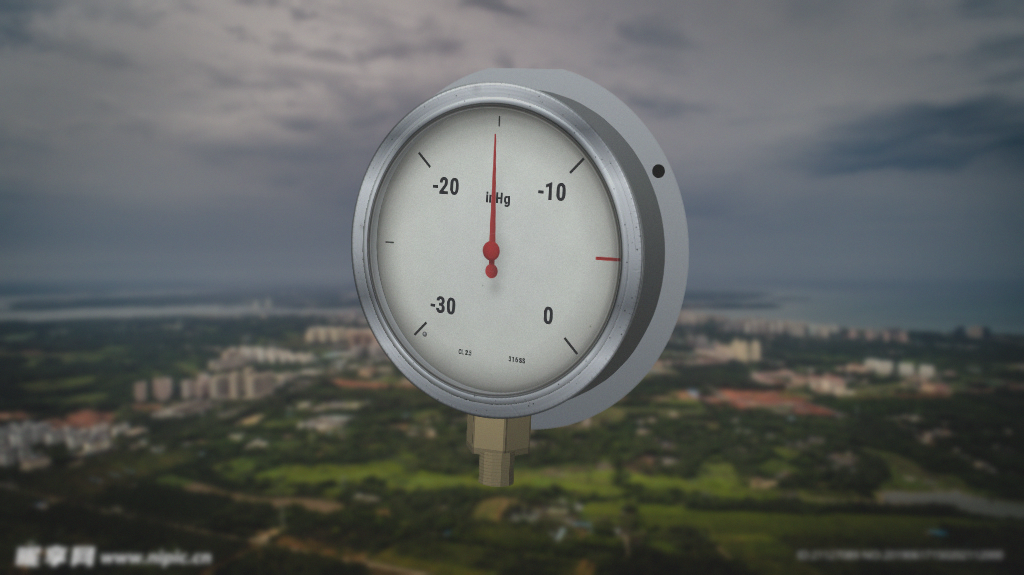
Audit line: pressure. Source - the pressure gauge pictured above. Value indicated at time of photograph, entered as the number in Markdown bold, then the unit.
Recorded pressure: **-15** inHg
